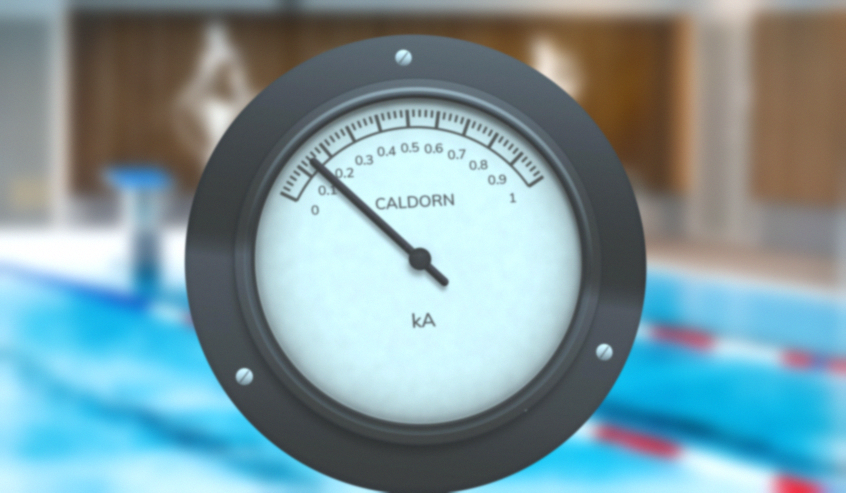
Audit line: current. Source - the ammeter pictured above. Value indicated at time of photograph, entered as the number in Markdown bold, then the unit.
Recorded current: **0.14** kA
